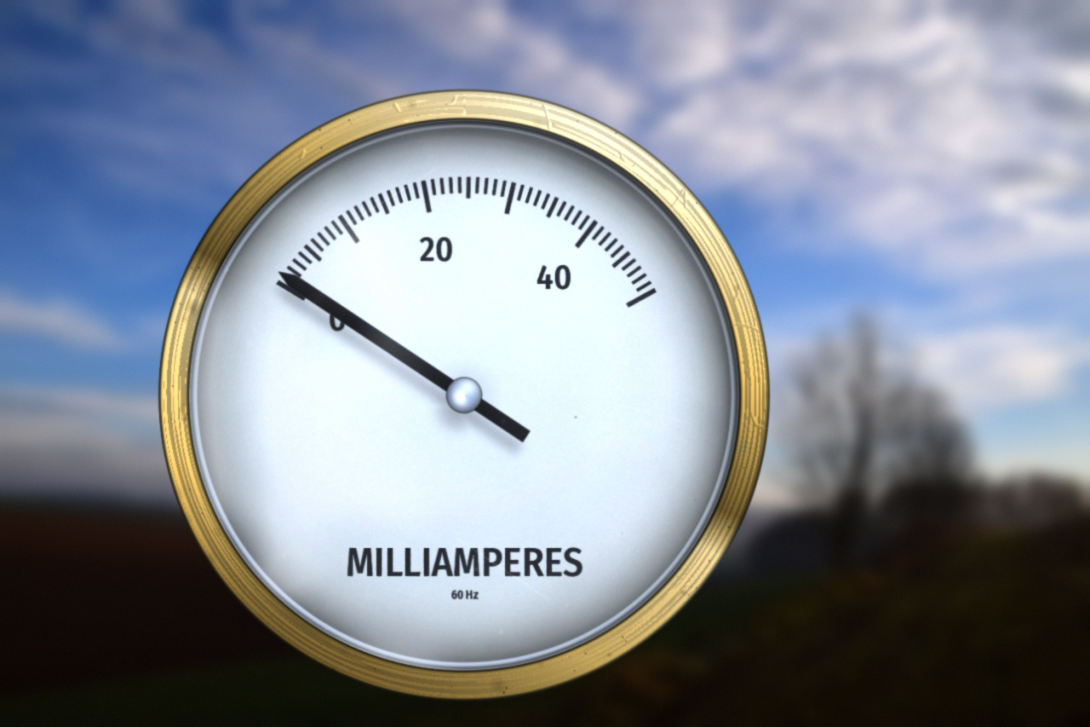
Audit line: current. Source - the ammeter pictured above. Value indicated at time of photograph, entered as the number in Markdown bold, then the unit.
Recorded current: **1** mA
